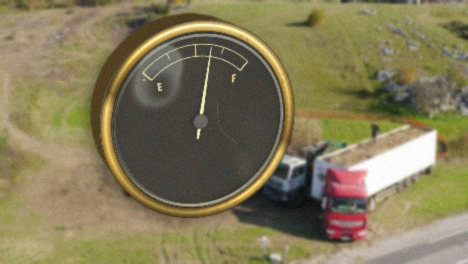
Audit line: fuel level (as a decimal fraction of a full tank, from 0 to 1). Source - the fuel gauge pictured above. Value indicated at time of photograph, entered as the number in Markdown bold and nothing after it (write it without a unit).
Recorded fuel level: **0.625**
